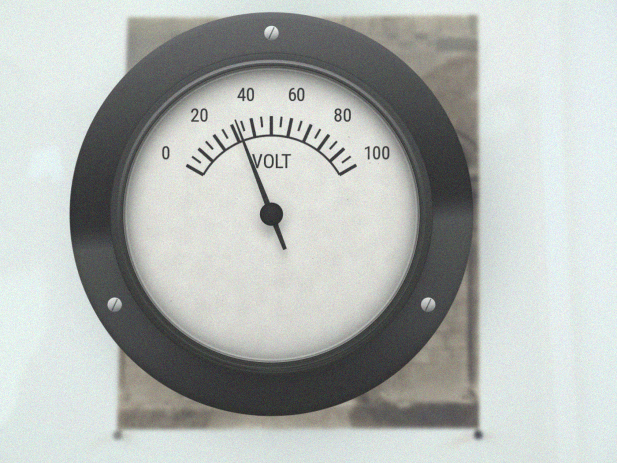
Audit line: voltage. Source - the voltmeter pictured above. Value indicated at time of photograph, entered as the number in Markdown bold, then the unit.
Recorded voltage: **32.5** V
